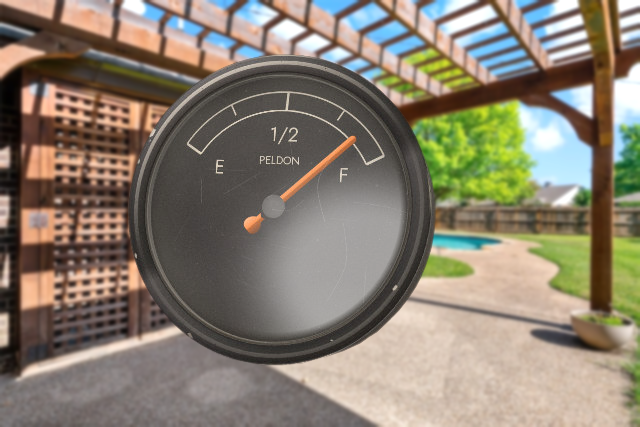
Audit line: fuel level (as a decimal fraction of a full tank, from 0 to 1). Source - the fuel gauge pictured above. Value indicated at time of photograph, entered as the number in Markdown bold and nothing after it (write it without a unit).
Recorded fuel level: **0.875**
